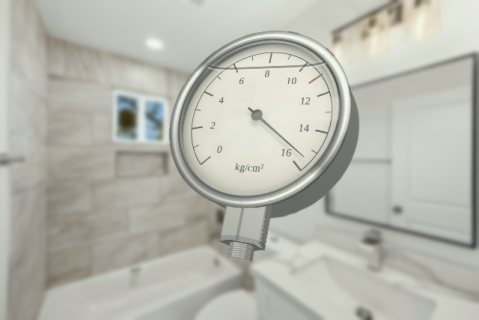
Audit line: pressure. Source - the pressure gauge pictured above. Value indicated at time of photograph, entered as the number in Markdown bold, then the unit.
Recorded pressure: **15.5** kg/cm²
